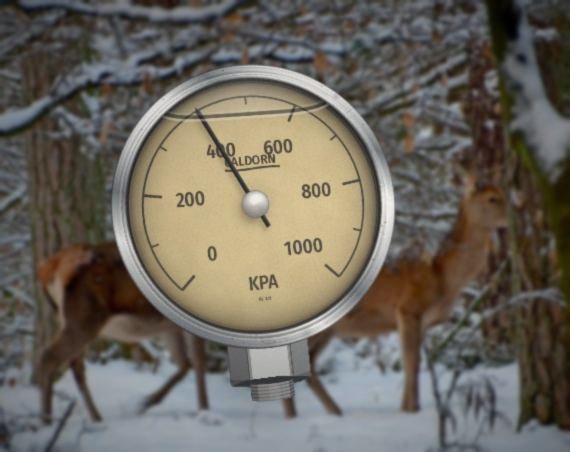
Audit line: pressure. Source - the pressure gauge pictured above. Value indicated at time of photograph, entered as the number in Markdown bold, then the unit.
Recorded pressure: **400** kPa
